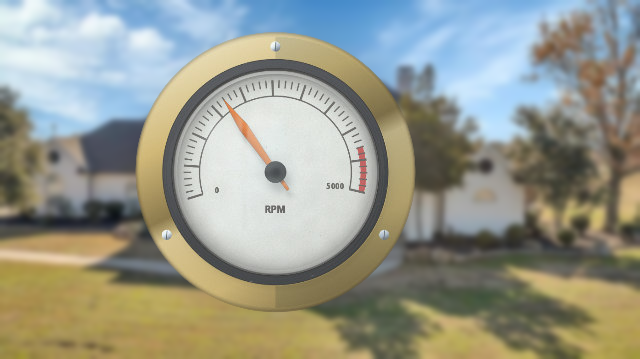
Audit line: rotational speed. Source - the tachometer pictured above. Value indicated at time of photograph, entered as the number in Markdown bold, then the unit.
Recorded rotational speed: **1700** rpm
